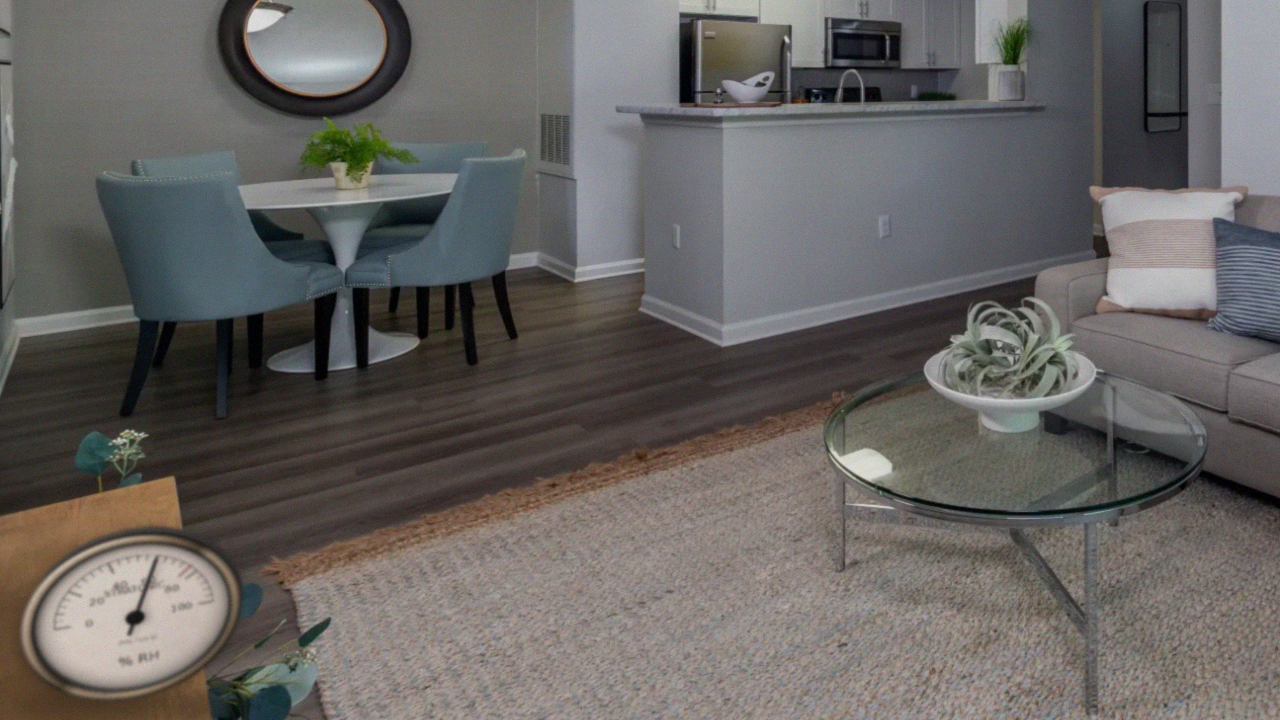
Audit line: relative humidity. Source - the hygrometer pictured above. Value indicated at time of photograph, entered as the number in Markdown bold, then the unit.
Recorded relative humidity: **60** %
